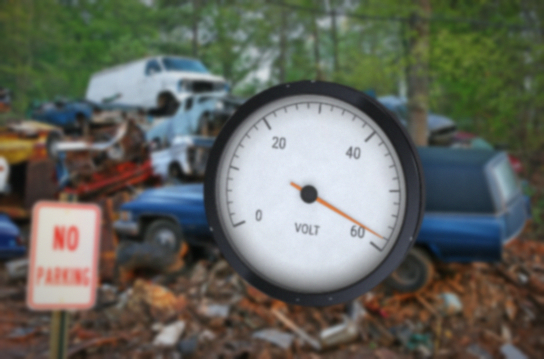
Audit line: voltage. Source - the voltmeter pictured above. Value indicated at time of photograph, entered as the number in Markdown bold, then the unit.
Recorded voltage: **58** V
